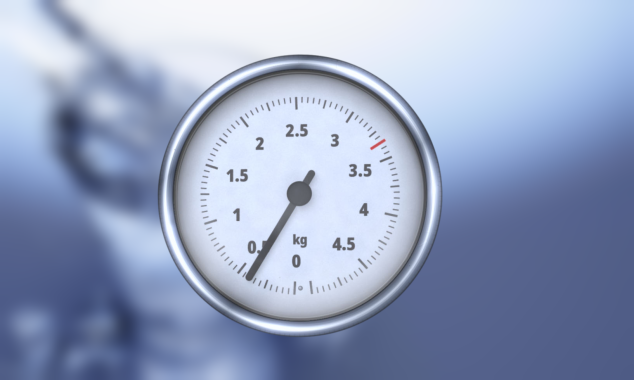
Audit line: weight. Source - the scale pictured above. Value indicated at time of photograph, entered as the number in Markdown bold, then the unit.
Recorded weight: **0.4** kg
